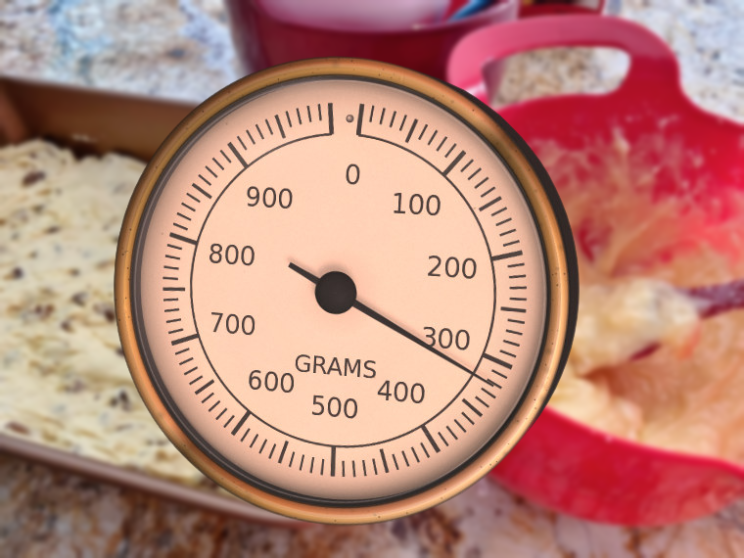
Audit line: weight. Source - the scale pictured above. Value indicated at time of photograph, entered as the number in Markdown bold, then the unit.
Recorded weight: **320** g
